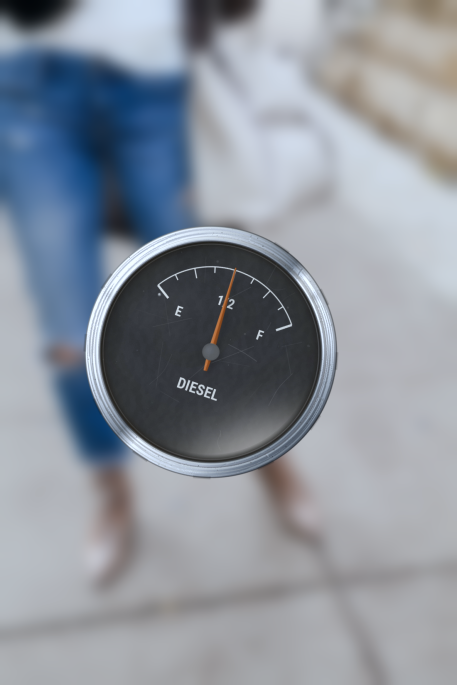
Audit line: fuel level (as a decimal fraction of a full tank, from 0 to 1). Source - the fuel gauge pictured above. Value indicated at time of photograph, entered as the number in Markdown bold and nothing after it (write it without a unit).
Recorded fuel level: **0.5**
